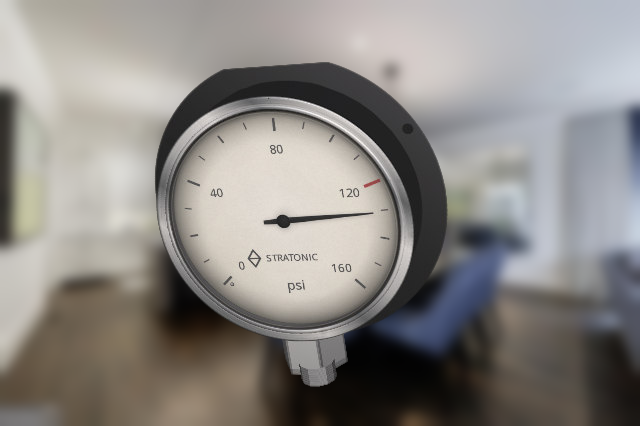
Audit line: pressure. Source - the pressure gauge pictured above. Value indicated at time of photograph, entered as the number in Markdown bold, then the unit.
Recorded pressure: **130** psi
